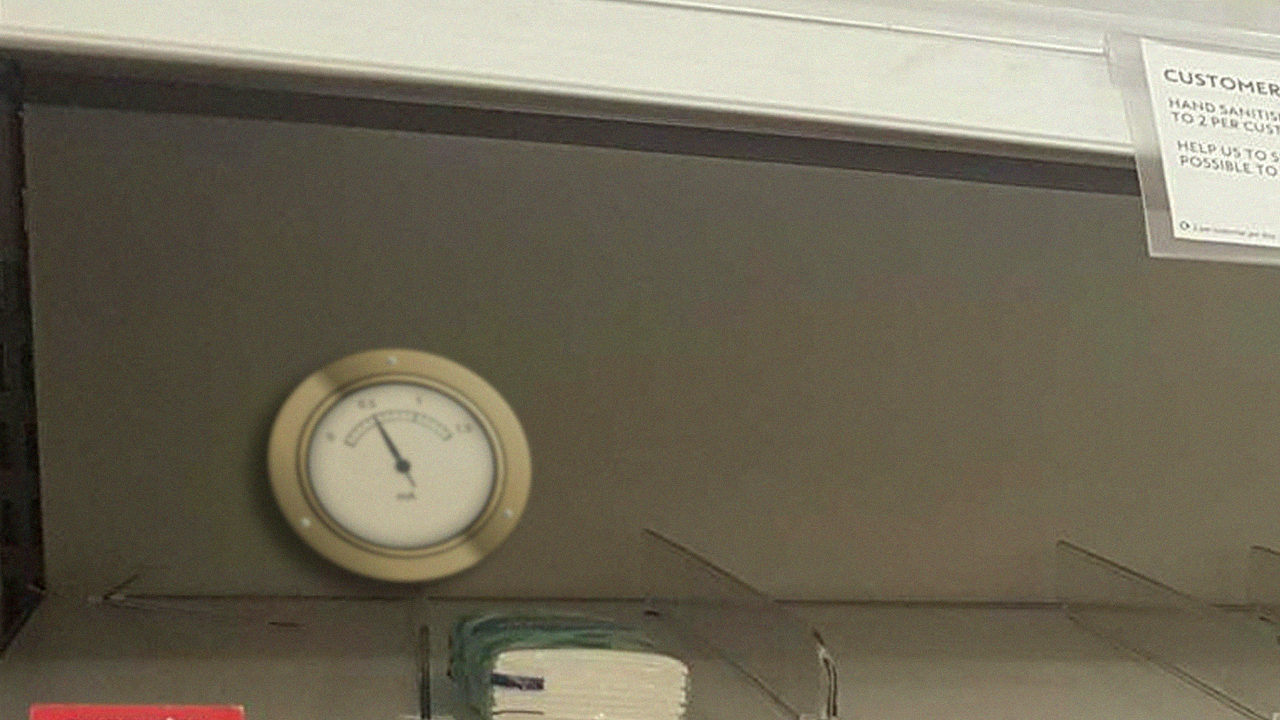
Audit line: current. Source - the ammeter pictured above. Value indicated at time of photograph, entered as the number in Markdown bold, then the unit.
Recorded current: **0.5** mA
